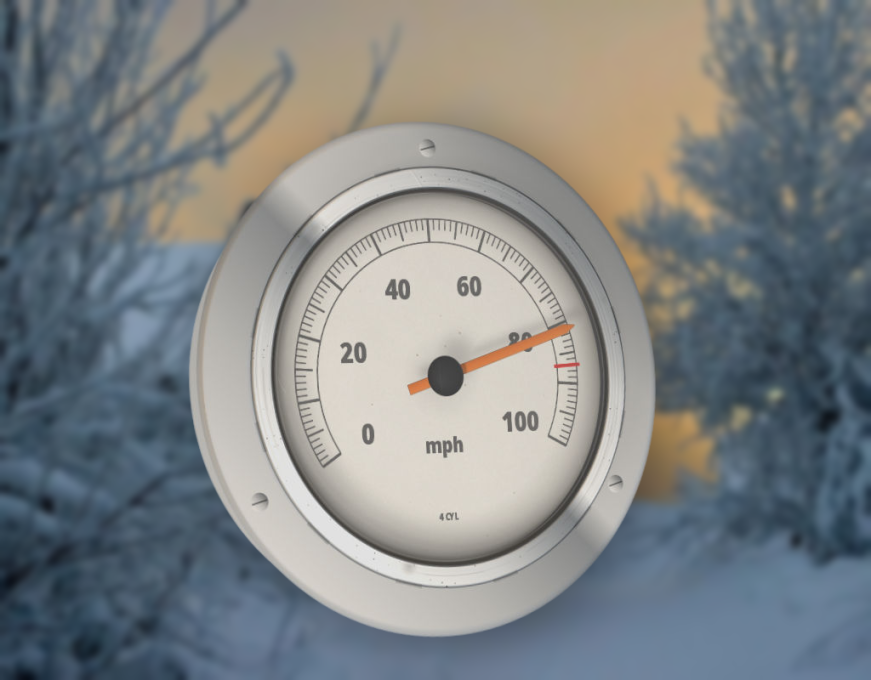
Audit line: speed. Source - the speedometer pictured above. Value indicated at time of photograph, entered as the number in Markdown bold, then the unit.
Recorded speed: **81** mph
